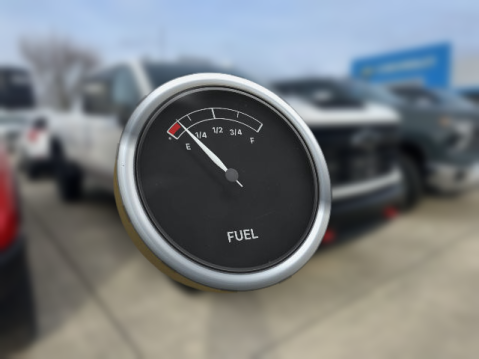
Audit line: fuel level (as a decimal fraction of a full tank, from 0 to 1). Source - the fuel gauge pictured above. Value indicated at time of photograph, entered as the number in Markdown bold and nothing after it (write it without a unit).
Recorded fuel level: **0.125**
